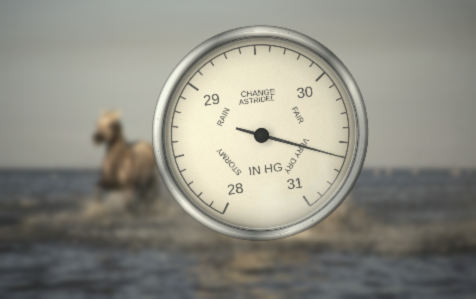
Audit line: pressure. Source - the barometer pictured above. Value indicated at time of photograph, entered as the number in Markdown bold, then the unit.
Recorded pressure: **30.6** inHg
